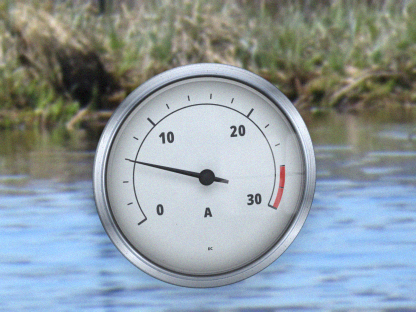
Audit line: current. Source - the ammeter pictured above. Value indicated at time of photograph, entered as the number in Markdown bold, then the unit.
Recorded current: **6** A
